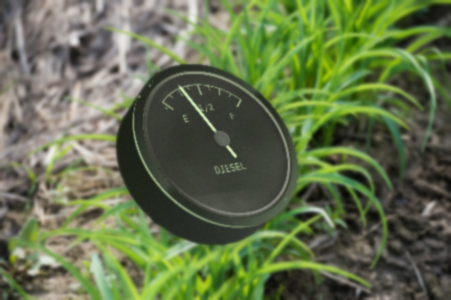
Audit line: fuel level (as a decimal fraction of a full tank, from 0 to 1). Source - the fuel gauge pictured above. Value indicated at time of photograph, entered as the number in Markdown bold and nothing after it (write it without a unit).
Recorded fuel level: **0.25**
